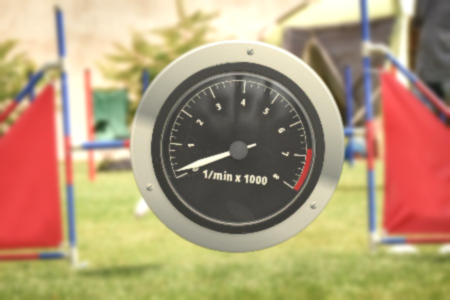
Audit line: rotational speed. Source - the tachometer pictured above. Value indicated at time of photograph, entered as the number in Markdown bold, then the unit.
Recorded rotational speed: **200** rpm
